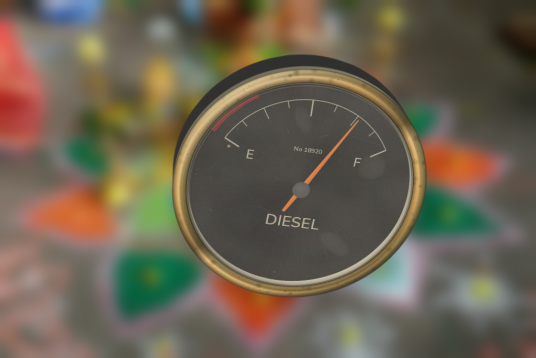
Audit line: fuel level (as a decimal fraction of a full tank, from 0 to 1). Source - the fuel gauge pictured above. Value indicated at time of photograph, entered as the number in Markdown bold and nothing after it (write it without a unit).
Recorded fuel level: **0.75**
